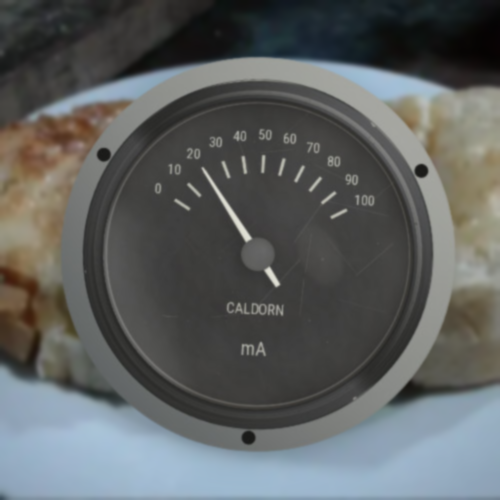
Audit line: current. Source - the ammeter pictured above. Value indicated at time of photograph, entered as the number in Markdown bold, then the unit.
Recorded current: **20** mA
